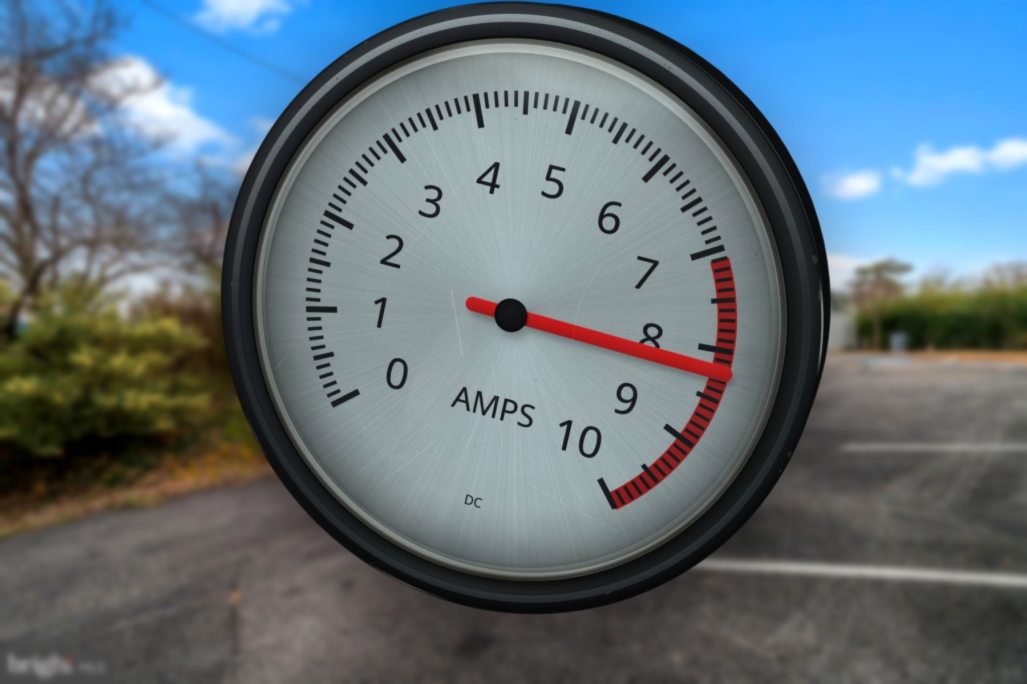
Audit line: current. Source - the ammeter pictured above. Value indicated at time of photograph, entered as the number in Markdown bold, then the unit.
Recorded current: **8.2** A
